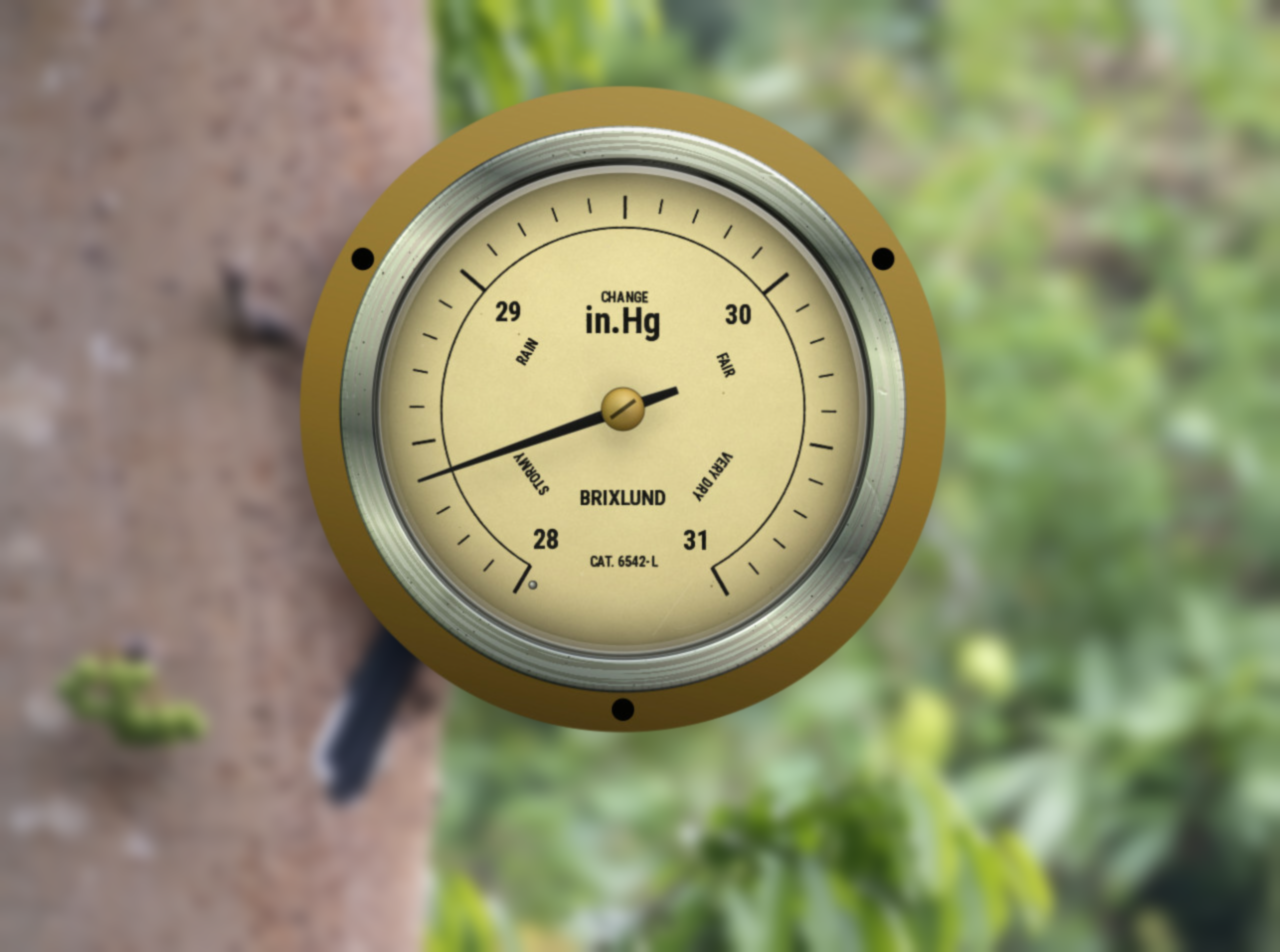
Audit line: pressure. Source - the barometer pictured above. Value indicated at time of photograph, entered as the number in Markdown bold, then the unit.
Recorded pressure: **28.4** inHg
